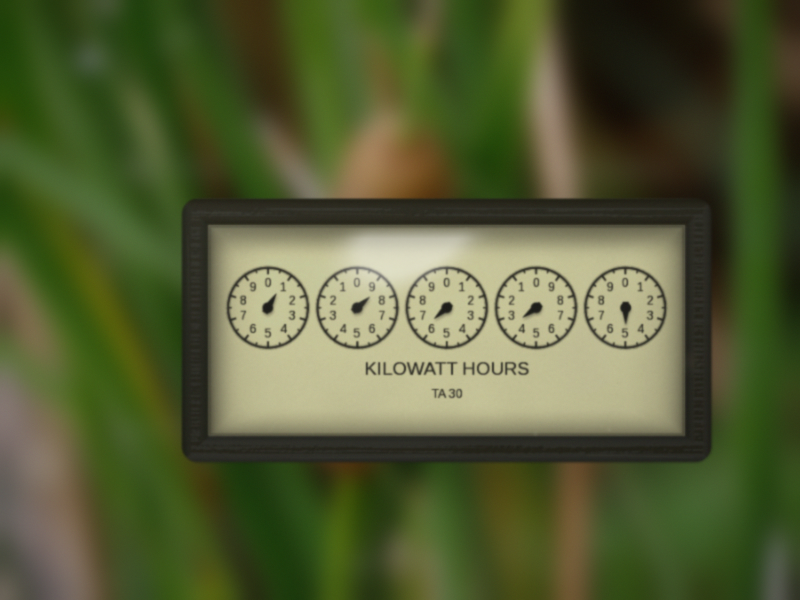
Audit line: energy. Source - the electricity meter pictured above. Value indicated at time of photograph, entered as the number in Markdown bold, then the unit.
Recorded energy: **8635** kWh
